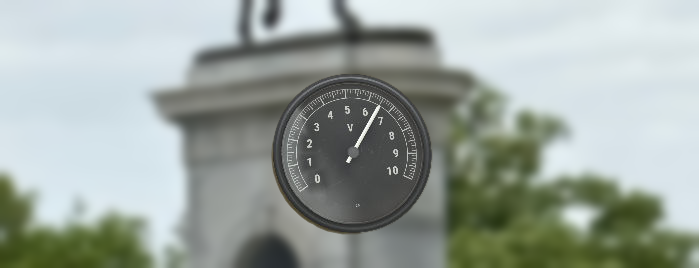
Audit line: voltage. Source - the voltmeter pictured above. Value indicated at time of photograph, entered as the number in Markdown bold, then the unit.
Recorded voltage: **6.5** V
